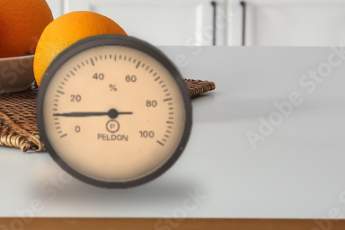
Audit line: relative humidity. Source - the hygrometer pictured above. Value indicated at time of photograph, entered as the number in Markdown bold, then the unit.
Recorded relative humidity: **10** %
